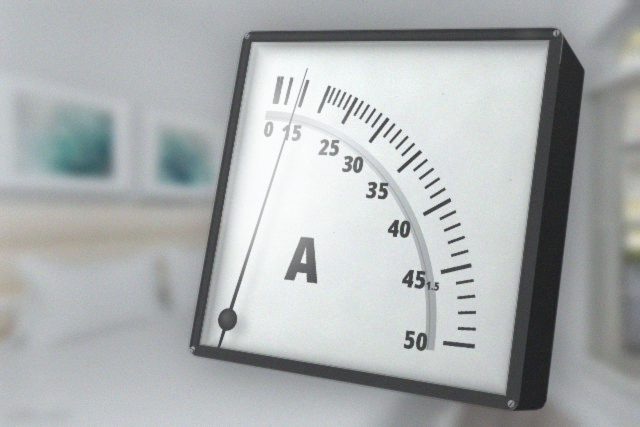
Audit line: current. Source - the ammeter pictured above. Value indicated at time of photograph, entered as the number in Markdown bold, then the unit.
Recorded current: **15** A
